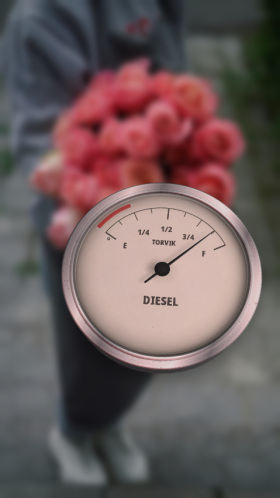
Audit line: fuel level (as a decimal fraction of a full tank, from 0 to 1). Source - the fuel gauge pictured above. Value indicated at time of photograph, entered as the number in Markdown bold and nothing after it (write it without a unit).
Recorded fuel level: **0.875**
